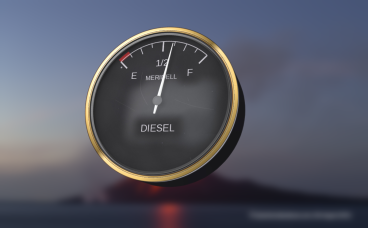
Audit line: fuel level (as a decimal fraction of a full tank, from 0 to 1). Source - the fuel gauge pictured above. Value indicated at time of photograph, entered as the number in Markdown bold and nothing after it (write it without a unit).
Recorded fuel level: **0.625**
